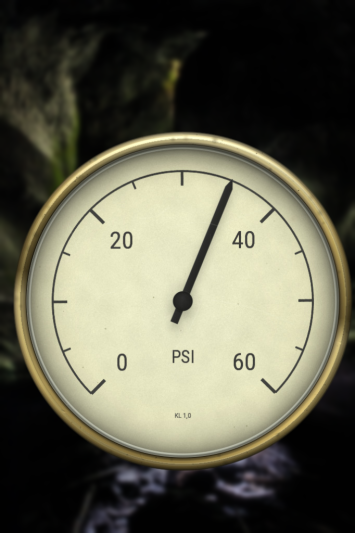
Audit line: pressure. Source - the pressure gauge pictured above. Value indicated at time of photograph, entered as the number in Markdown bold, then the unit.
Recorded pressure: **35** psi
